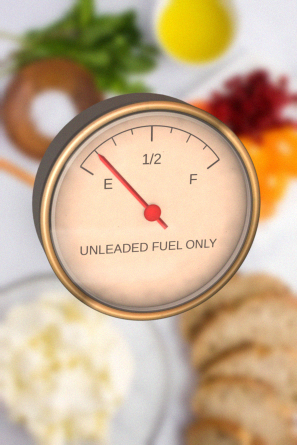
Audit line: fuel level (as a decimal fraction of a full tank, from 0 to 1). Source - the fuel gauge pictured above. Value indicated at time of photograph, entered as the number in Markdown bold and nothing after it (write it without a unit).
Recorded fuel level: **0.125**
